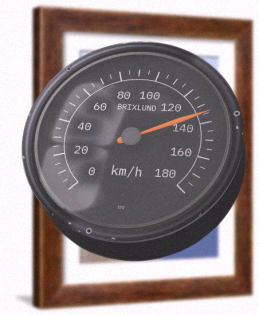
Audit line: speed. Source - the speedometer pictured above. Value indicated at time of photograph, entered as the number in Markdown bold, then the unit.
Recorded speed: **135** km/h
